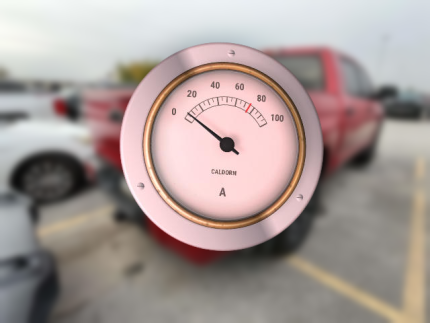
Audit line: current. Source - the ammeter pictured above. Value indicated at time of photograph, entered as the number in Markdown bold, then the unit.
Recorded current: **5** A
